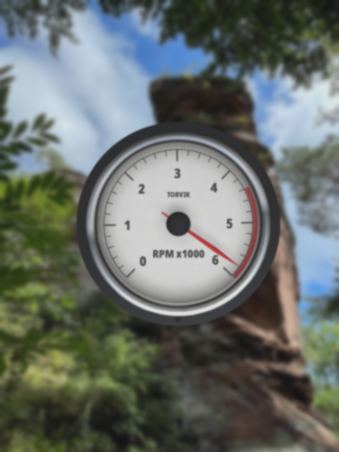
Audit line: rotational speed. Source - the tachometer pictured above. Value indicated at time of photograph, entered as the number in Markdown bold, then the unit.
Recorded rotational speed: **5800** rpm
